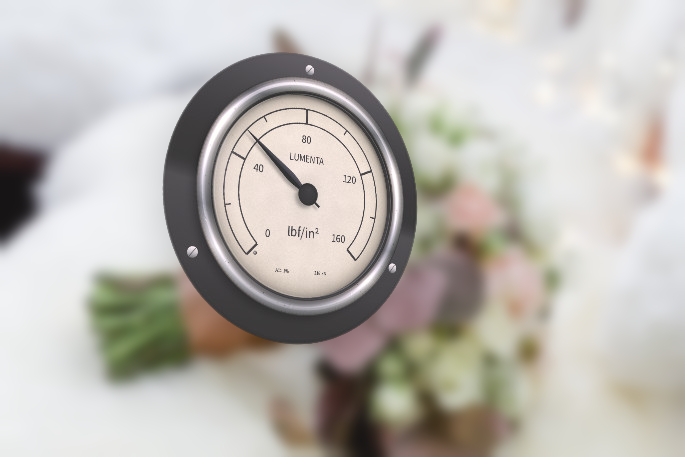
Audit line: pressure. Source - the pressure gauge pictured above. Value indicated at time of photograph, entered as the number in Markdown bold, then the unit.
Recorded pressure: **50** psi
